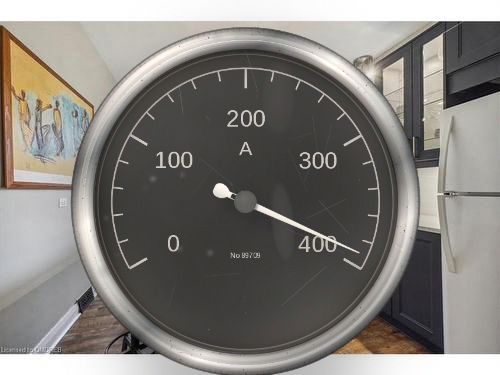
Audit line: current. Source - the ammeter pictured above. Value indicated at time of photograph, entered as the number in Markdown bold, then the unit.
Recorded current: **390** A
